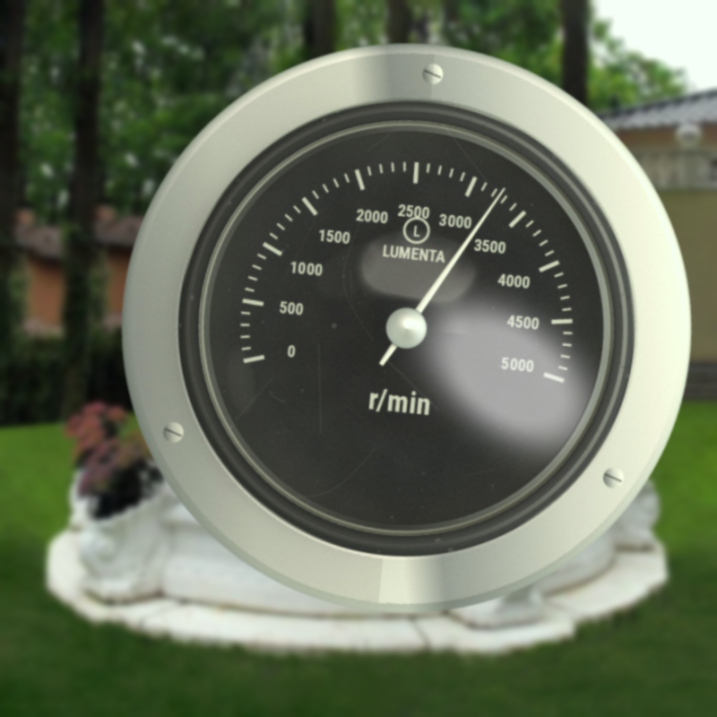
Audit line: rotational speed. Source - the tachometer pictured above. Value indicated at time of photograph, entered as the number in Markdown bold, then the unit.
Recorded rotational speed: **3250** rpm
